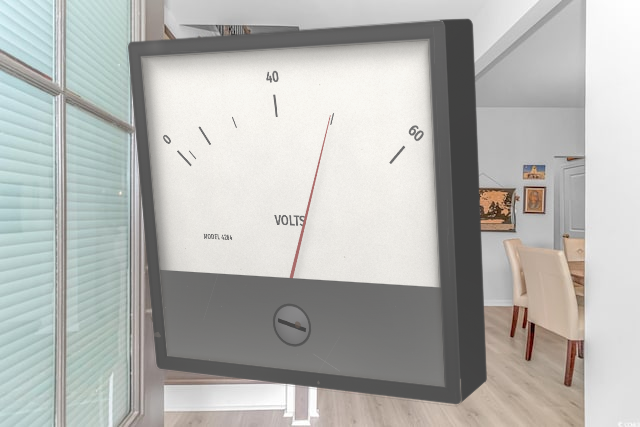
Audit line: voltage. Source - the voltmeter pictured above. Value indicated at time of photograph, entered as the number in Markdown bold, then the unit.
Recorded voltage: **50** V
